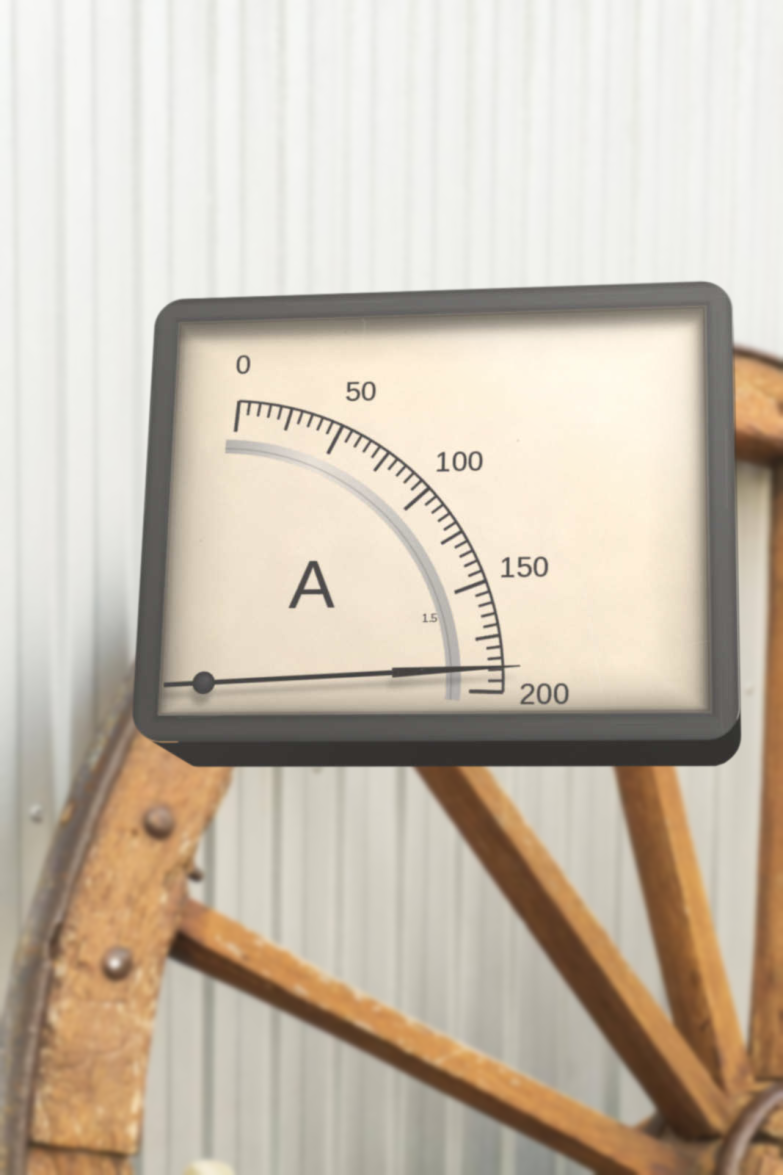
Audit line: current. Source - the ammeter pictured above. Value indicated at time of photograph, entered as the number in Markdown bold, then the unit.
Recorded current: **190** A
